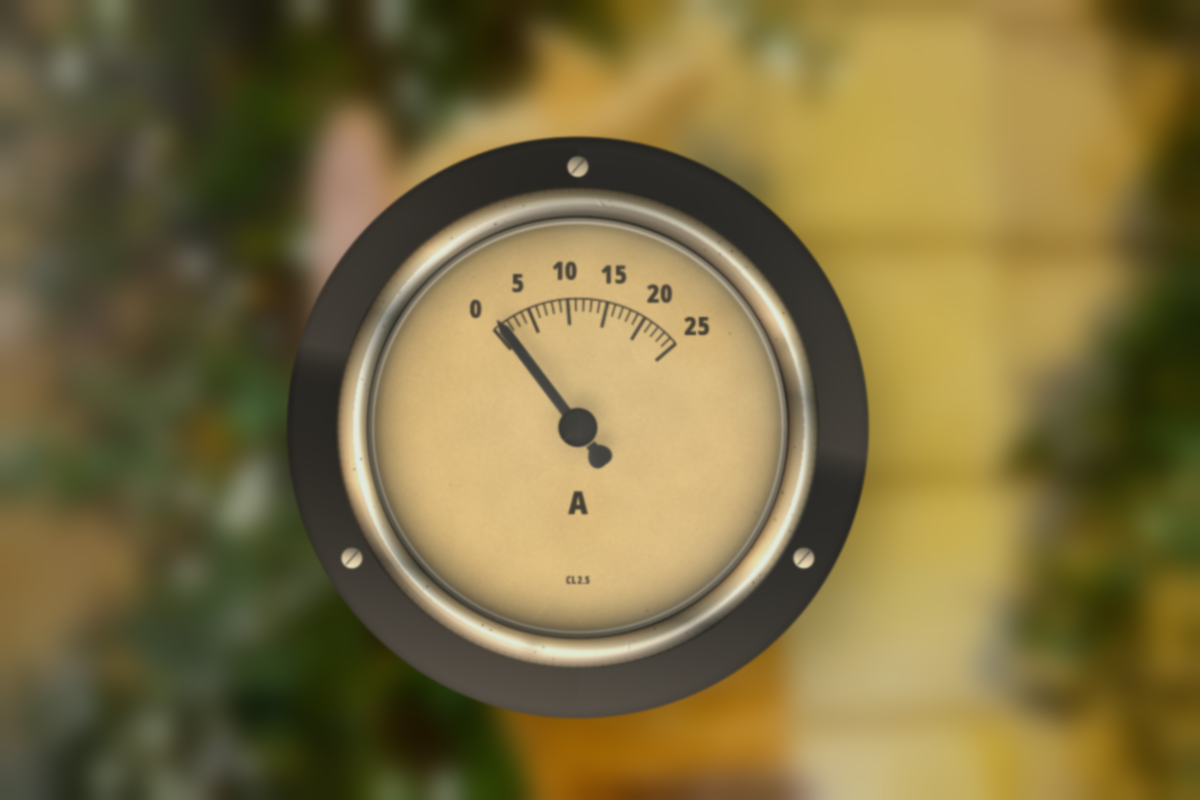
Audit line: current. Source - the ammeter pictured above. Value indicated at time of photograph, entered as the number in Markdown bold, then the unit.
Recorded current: **1** A
